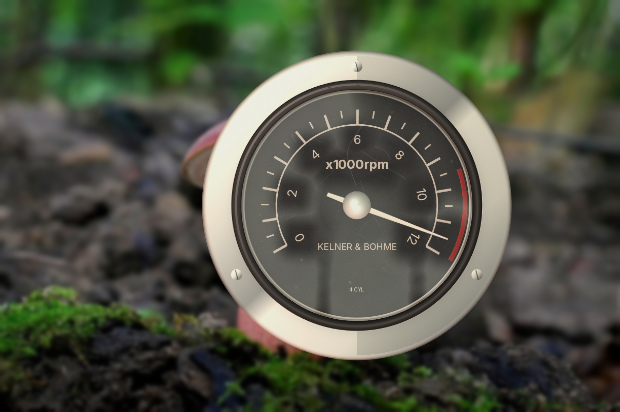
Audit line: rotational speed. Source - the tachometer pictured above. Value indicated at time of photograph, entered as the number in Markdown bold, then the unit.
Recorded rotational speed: **11500** rpm
